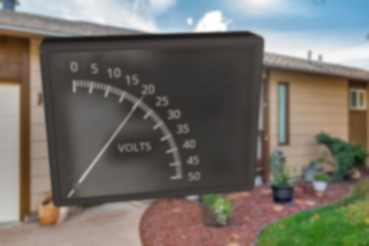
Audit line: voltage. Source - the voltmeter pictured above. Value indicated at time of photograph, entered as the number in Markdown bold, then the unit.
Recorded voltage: **20** V
